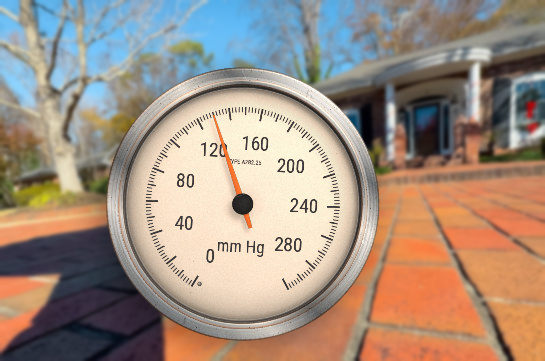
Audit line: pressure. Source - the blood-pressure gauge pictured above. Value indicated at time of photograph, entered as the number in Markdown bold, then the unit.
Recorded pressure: **130** mmHg
